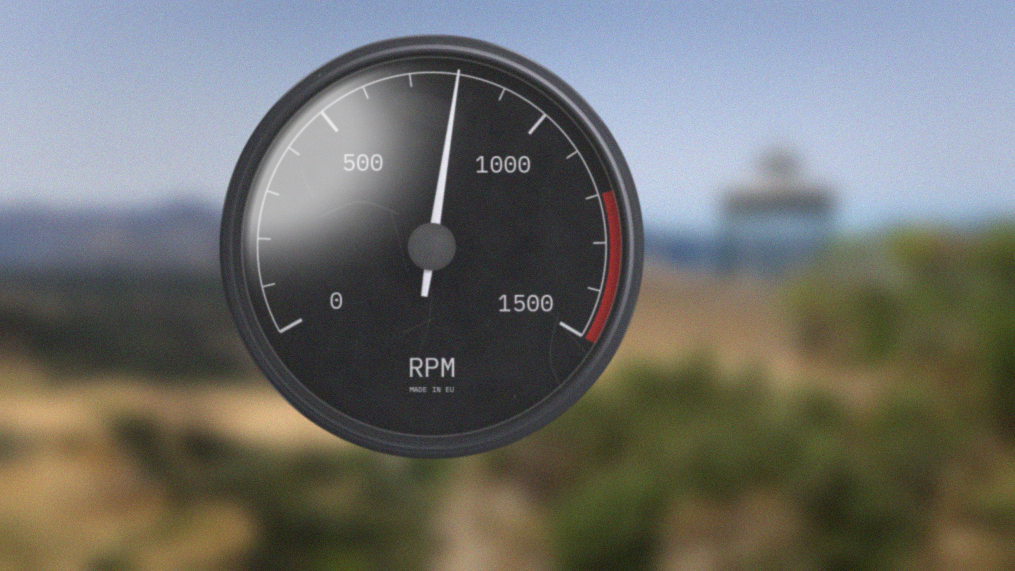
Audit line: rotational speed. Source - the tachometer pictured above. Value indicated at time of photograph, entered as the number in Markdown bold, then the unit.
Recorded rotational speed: **800** rpm
